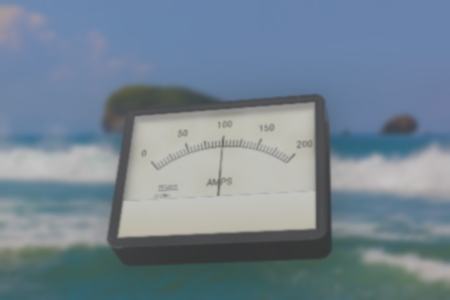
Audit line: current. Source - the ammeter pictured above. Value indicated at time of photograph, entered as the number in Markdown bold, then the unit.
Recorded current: **100** A
